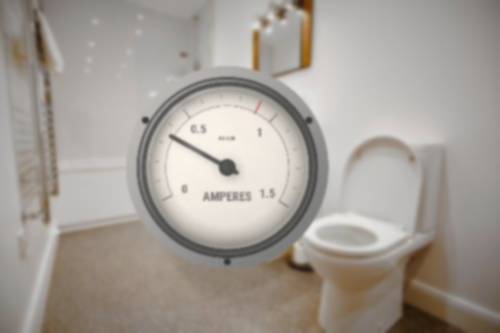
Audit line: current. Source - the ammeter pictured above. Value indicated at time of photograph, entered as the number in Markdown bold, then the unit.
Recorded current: **0.35** A
